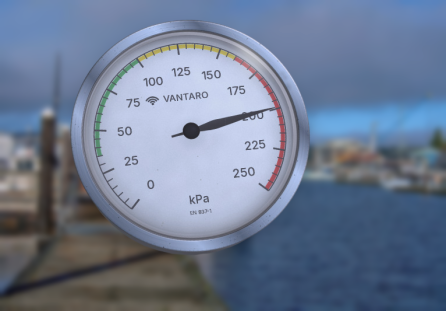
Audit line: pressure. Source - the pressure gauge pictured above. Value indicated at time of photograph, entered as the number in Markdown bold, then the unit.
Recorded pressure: **200** kPa
